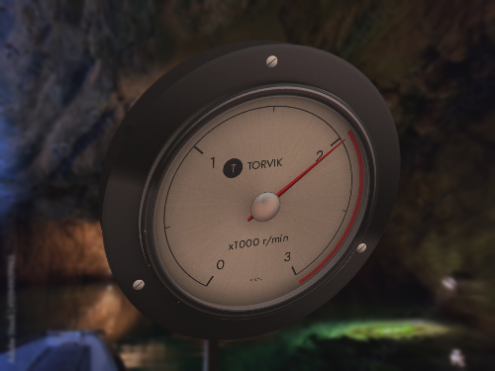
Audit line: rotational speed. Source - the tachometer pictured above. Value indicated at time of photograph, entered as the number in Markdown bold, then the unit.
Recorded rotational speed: **2000** rpm
